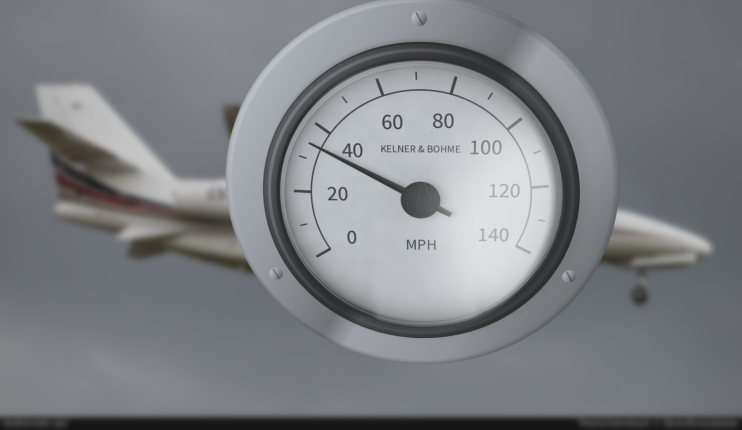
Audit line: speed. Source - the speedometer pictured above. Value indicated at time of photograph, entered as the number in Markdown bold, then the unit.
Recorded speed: **35** mph
